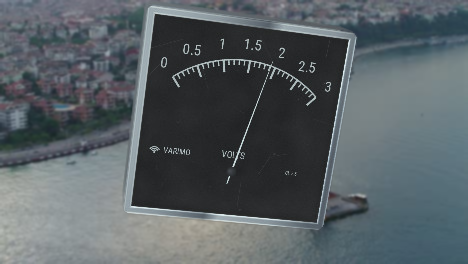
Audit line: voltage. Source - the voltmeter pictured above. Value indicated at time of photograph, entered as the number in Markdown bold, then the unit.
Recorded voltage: **1.9** V
